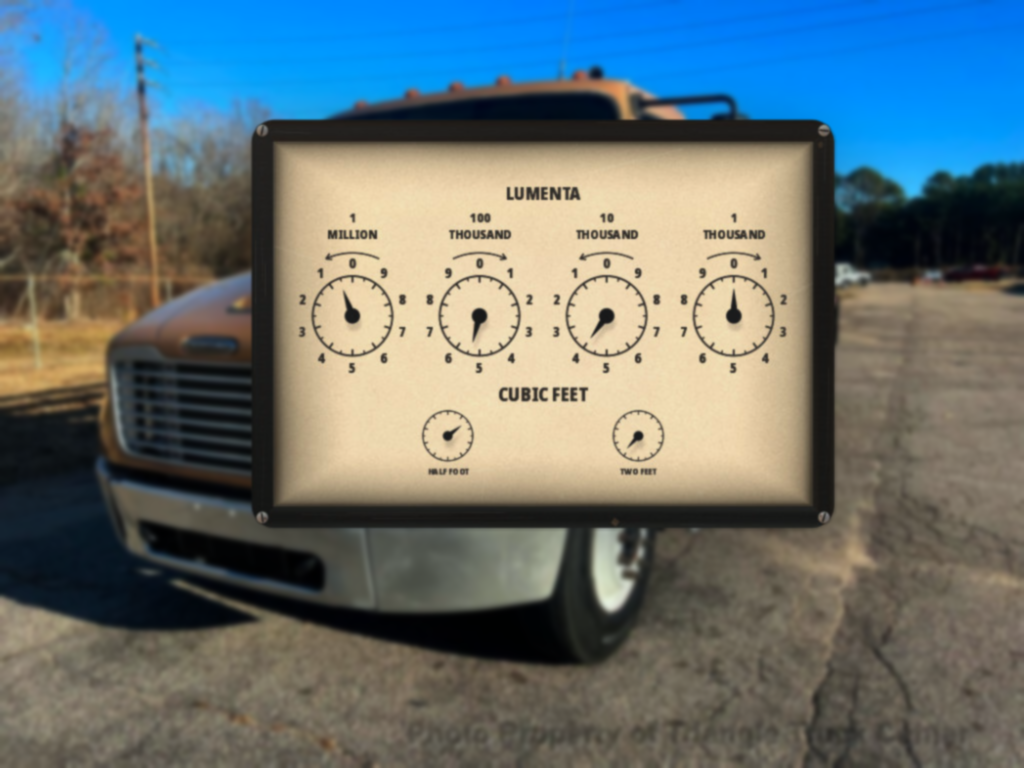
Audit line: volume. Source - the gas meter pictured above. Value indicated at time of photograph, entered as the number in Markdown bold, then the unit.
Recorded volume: **54000** ft³
